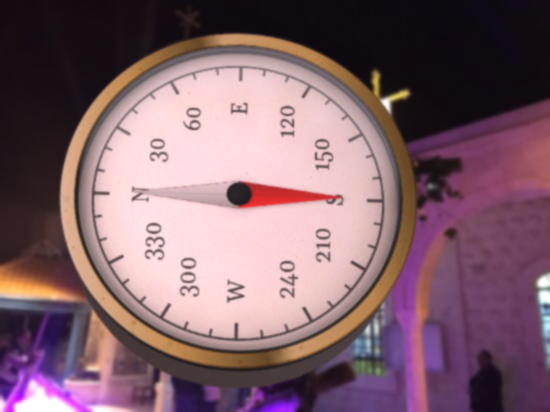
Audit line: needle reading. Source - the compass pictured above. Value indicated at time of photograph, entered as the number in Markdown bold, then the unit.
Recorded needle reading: **180** °
